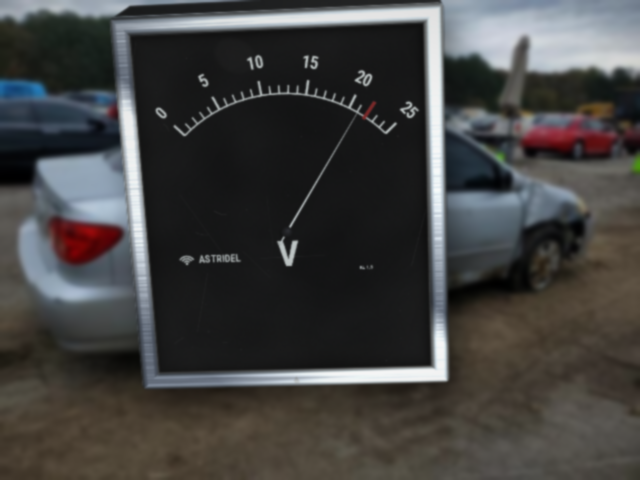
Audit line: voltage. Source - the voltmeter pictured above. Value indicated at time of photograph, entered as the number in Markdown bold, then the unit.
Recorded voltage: **21** V
